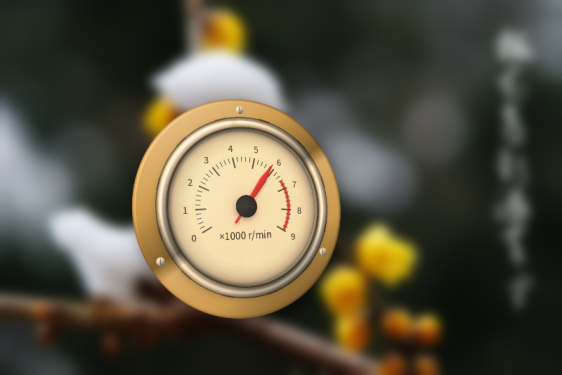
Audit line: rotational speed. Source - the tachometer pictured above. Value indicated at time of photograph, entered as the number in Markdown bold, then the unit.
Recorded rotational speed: **5800** rpm
